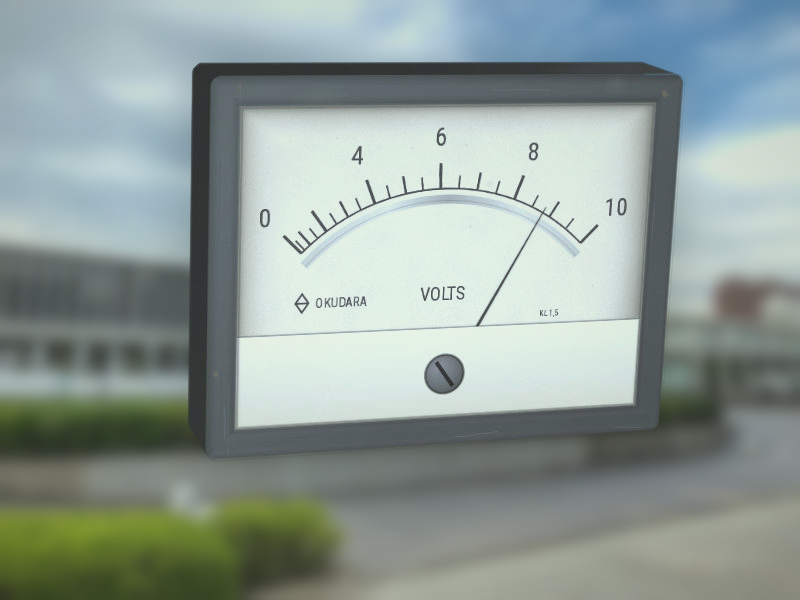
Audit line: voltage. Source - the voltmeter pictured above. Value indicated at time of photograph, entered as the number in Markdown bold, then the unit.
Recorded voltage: **8.75** V
